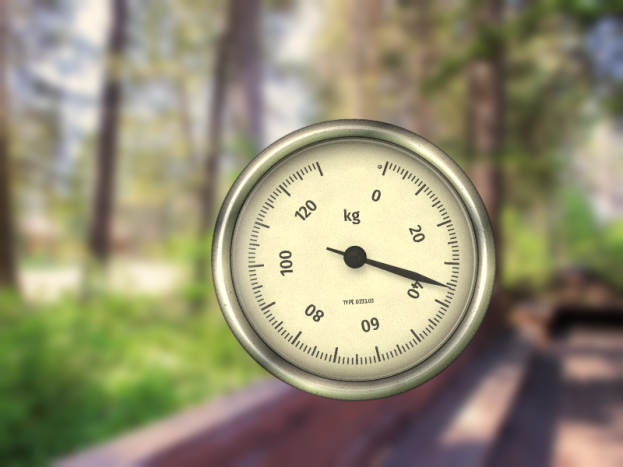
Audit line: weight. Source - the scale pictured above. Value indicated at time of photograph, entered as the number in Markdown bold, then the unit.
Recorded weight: **36** kg
